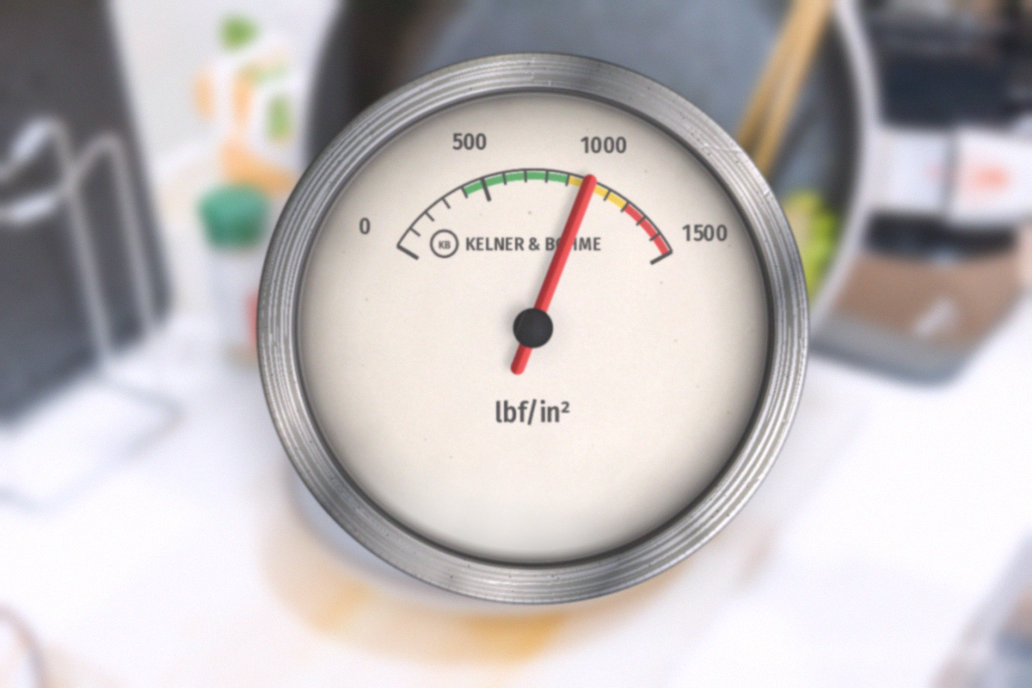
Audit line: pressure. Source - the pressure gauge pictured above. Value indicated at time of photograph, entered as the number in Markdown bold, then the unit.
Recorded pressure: **1000** psi
